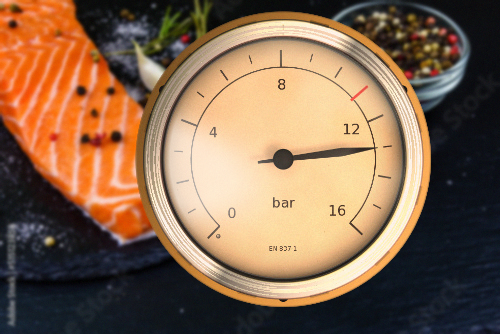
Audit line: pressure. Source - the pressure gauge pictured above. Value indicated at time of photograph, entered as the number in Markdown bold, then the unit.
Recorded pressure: **13** bar
